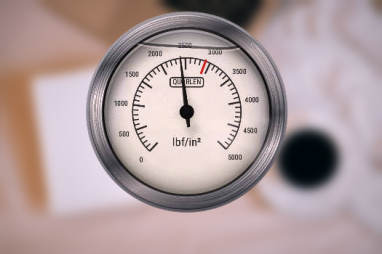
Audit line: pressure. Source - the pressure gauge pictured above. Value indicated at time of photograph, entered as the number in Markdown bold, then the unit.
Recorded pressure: **2400** psi
